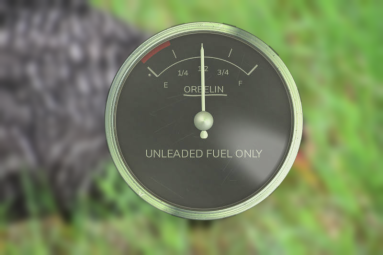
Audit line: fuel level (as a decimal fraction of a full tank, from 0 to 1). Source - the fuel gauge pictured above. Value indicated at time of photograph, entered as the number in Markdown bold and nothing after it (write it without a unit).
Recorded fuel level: **0.5**
